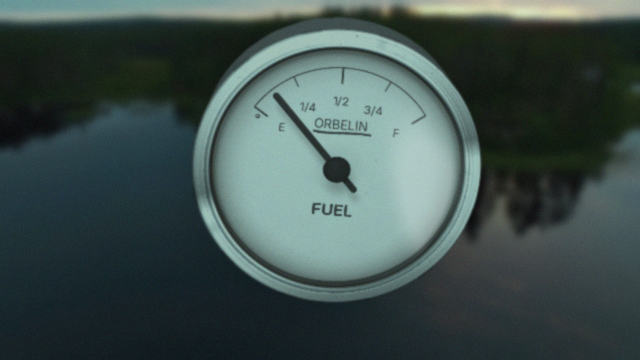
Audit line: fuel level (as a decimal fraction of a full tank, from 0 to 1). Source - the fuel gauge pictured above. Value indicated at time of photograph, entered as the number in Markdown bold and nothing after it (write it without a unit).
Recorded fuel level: **0.125**
